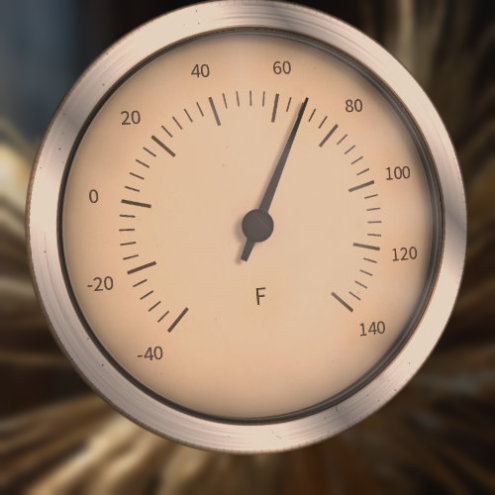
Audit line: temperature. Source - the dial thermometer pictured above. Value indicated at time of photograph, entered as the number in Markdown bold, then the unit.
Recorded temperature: **68** °F
